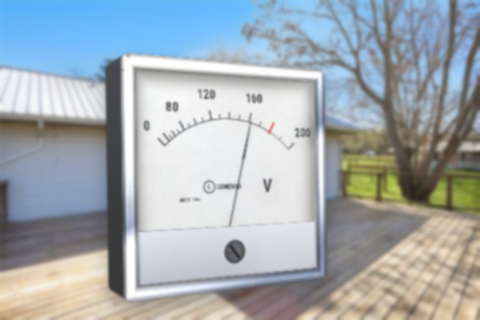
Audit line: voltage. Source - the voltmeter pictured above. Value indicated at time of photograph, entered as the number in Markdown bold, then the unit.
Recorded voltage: **160** V
